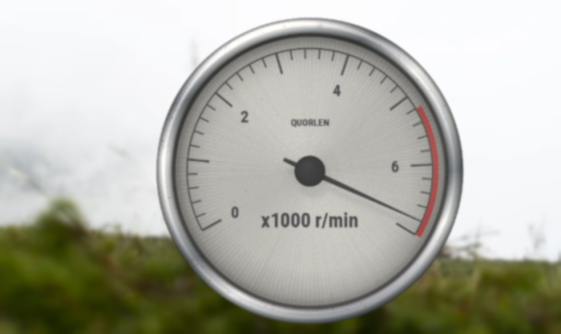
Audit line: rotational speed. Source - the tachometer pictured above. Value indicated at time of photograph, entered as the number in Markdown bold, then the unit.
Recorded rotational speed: **6800** rpm
